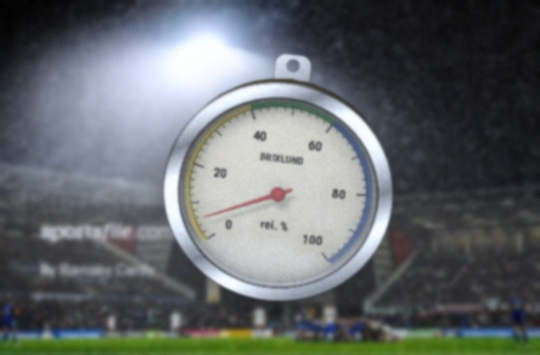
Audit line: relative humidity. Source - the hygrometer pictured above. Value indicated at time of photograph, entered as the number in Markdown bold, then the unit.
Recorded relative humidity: **6** %
